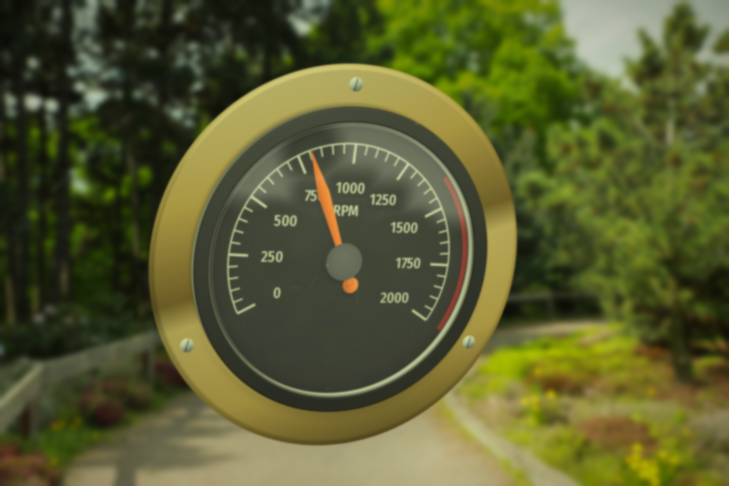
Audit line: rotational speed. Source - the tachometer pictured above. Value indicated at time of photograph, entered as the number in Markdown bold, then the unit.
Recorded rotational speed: **800** rpm
